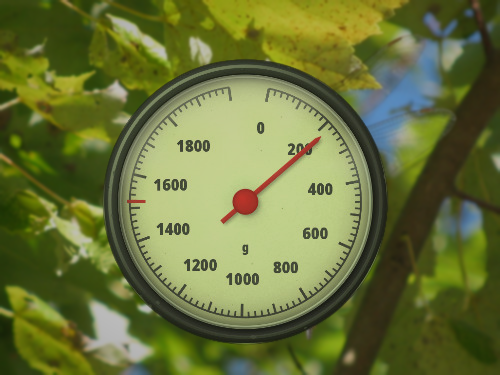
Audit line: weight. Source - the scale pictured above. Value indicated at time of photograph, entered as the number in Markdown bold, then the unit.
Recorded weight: **220** g
